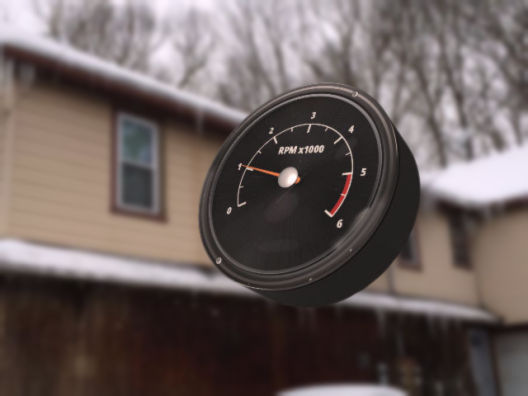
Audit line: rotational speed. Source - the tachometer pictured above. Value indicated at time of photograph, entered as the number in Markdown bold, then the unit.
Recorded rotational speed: **1000** rpm
